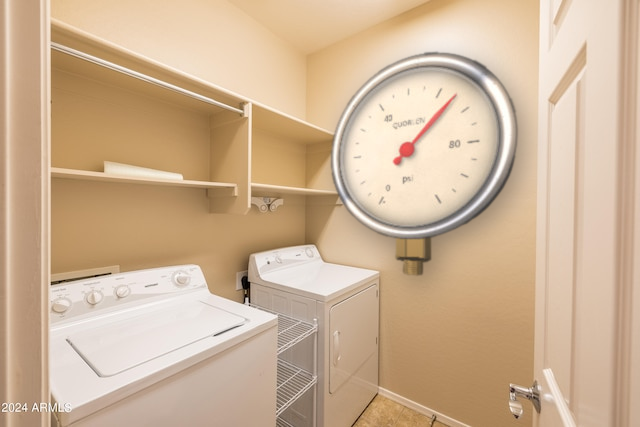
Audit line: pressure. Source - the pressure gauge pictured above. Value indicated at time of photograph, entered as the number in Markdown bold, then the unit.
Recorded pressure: **65** psi
